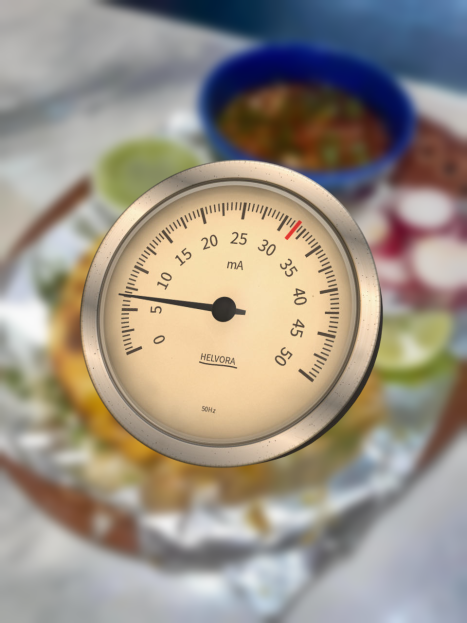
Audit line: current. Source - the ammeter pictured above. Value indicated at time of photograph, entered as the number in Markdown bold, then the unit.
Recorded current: **6.5** mA
